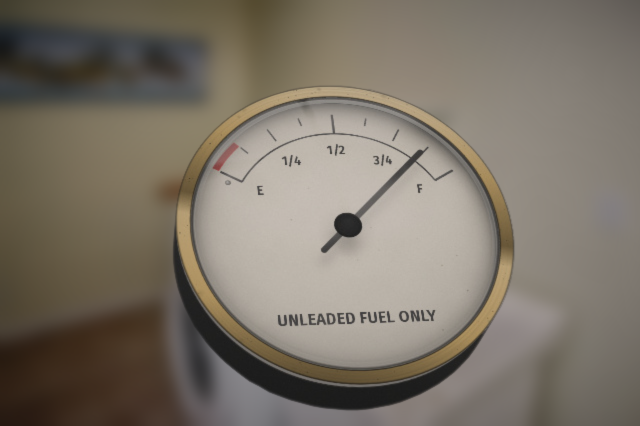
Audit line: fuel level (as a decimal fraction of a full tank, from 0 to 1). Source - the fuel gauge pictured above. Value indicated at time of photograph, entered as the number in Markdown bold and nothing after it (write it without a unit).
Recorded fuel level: **0.875**
